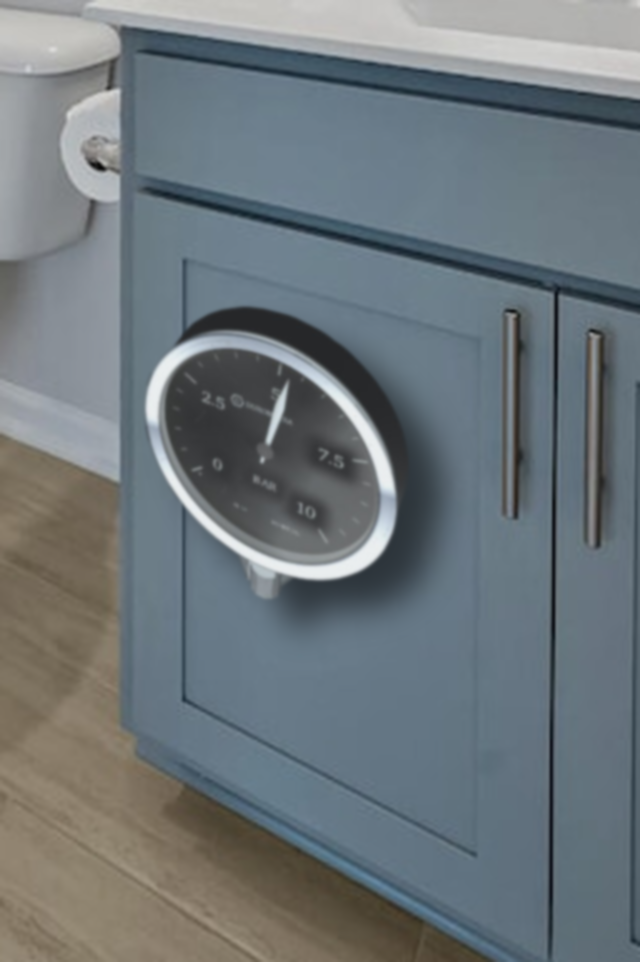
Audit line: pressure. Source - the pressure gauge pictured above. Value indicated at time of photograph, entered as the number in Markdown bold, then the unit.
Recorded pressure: **5.25** bar
